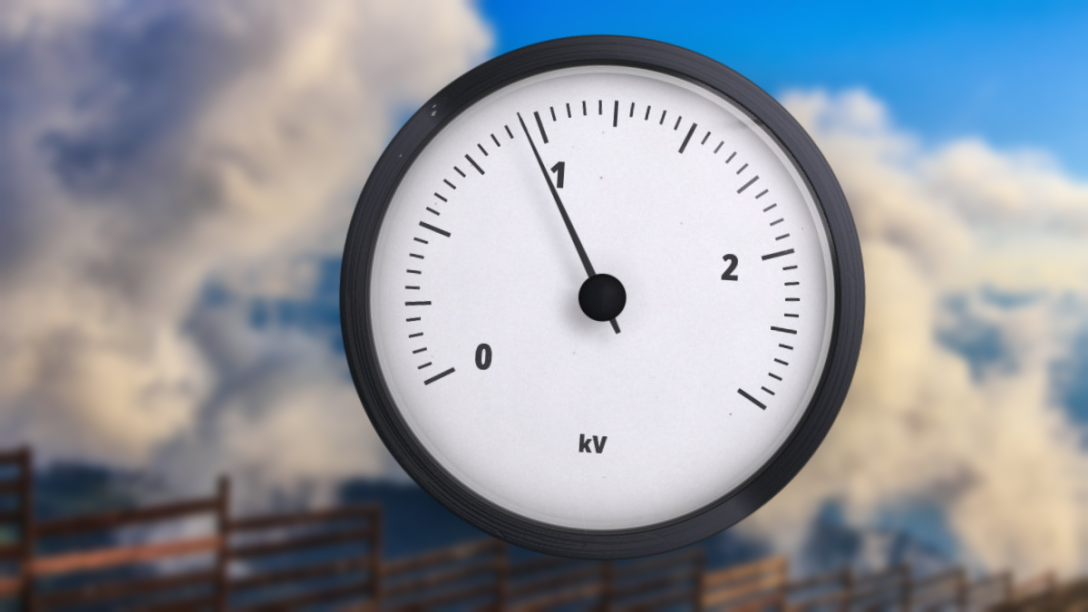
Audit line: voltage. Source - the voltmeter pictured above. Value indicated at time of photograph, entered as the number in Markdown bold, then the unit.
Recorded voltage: **0.95** kV
